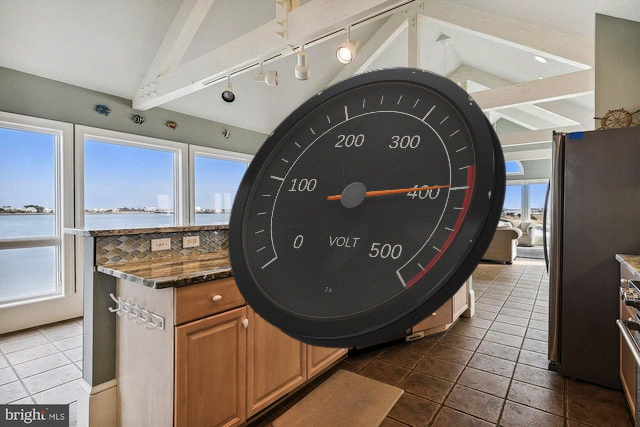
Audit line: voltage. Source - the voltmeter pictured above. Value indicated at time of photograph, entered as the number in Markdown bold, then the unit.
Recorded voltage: **400** V
